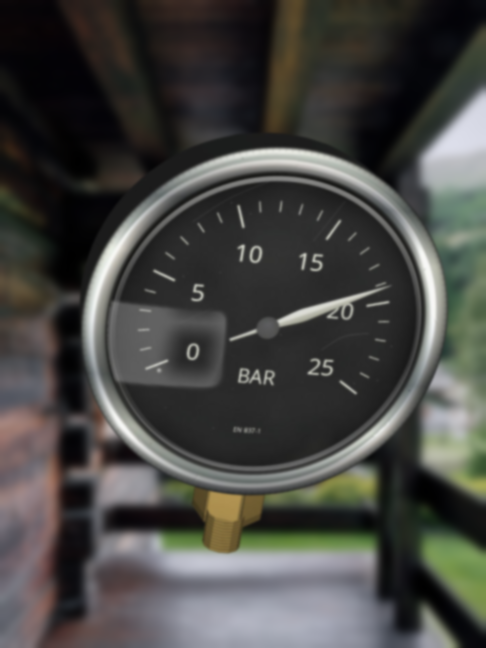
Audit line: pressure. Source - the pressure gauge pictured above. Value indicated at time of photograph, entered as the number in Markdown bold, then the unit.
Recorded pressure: **19** bar
